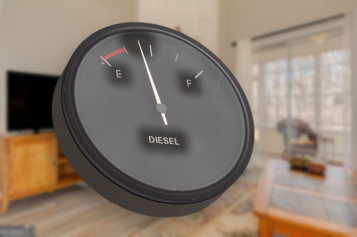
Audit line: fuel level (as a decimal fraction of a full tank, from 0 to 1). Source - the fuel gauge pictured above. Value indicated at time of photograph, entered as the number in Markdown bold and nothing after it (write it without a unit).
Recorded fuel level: **0.375**
